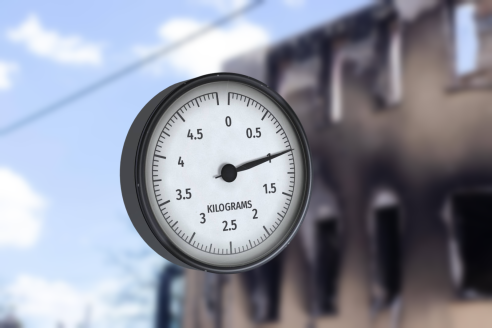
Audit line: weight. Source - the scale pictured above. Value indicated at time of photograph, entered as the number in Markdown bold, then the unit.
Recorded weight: **1** kg
